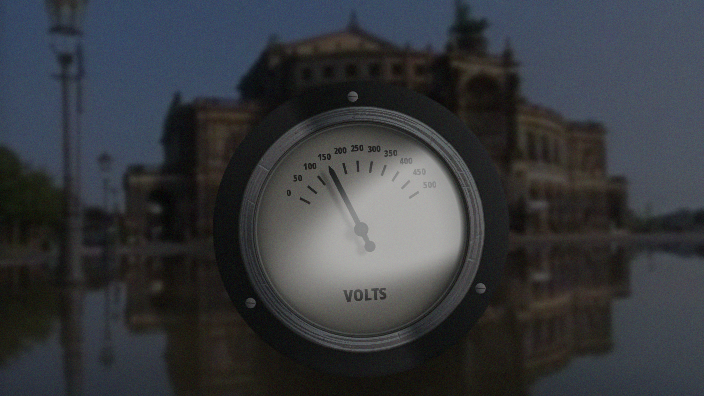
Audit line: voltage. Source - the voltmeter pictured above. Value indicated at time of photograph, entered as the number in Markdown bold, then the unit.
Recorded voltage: **150** V
